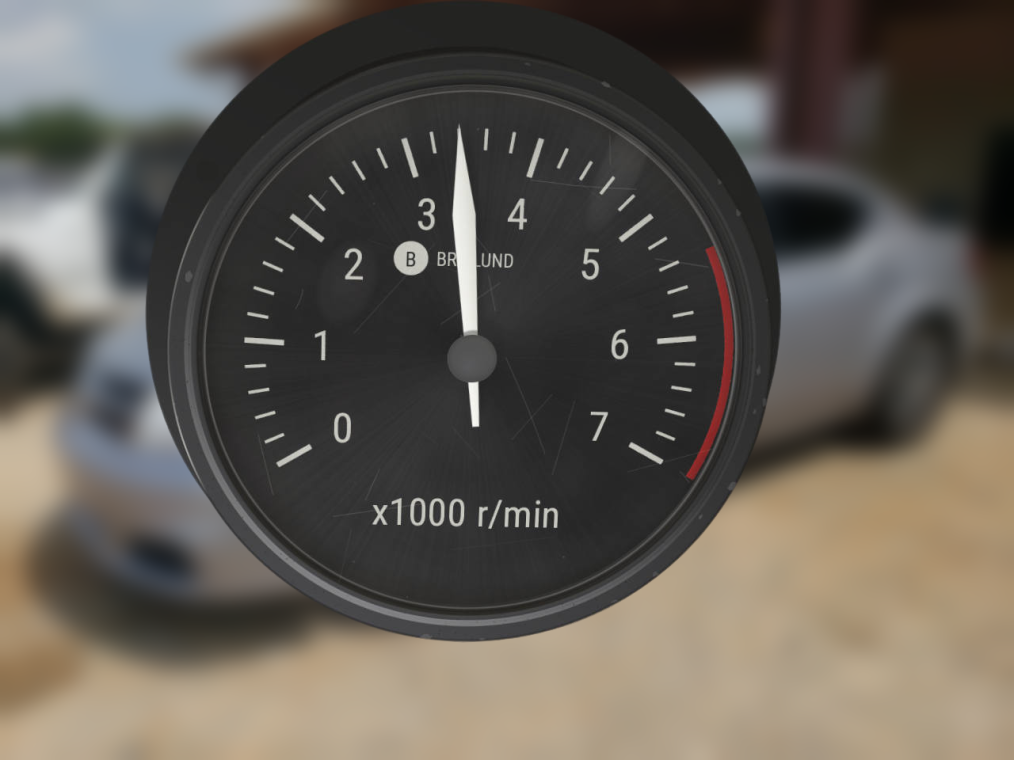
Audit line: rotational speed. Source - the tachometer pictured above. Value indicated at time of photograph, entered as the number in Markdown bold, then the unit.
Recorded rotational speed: **3400** rpm
